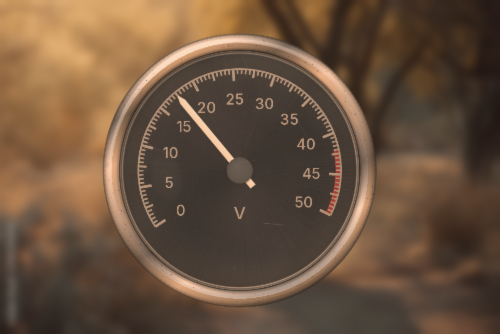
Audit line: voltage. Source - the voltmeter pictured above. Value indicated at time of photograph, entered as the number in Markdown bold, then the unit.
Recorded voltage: **17.5** V
